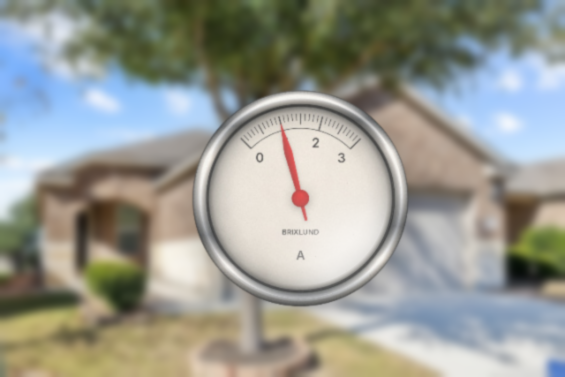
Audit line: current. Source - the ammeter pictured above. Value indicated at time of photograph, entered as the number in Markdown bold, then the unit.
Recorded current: **1** A
